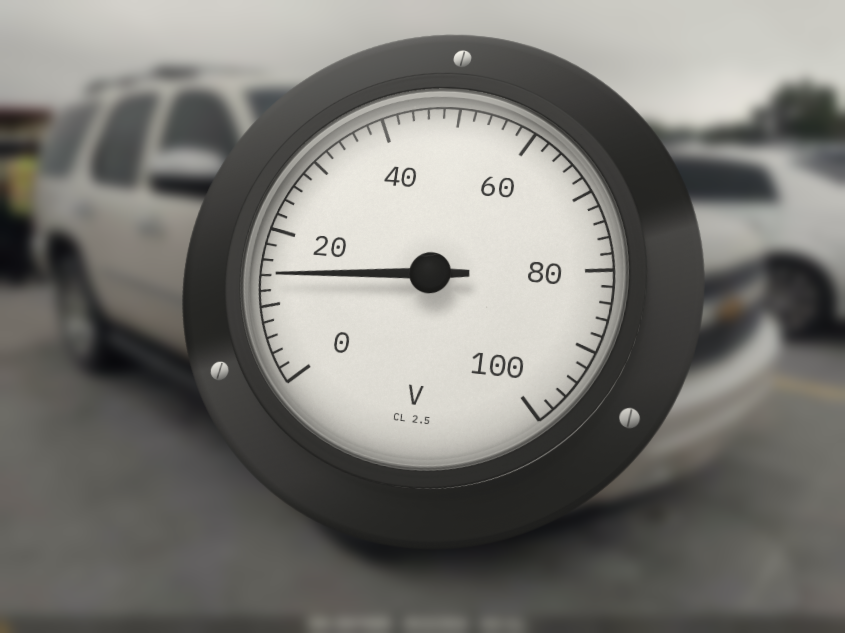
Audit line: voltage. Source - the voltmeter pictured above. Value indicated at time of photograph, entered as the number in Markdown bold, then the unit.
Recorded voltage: **14** V
